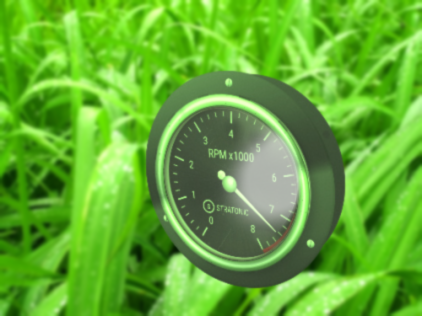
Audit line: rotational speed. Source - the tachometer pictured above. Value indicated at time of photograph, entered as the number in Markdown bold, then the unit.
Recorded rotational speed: **7400** rpm
